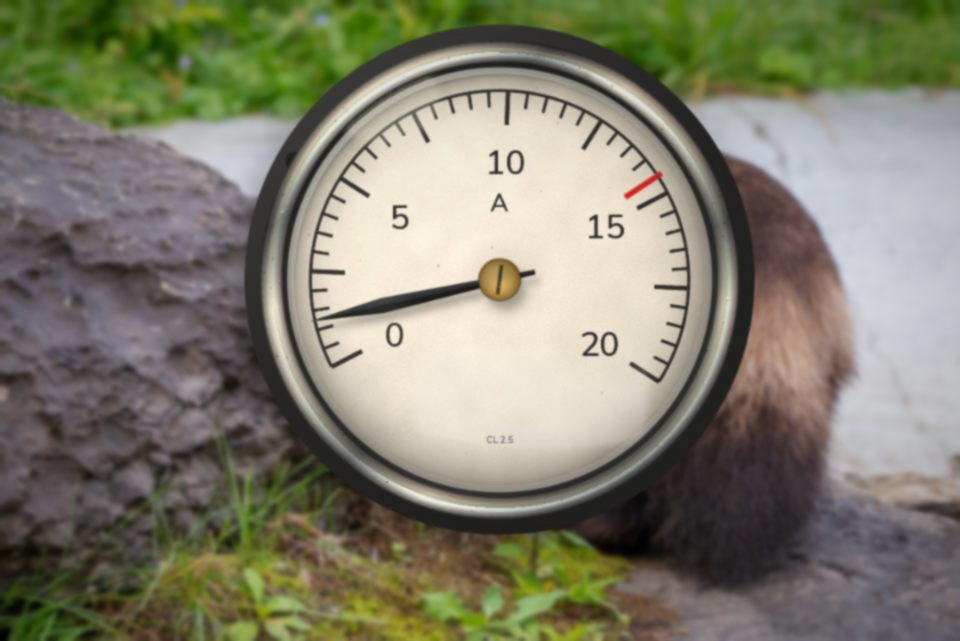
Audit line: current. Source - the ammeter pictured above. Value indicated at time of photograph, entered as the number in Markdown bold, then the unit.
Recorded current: **1.25** A
